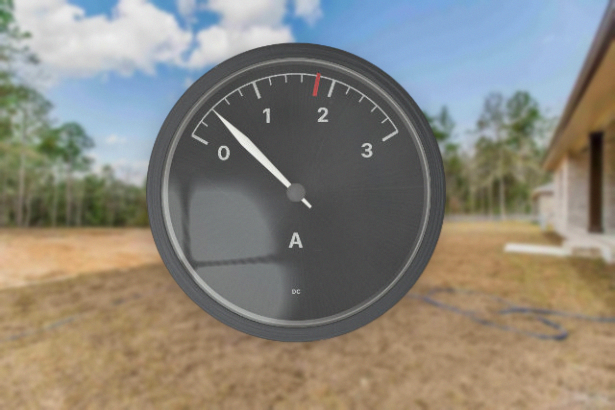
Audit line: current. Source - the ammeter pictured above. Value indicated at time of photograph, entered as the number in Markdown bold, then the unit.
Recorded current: **0.4** A
